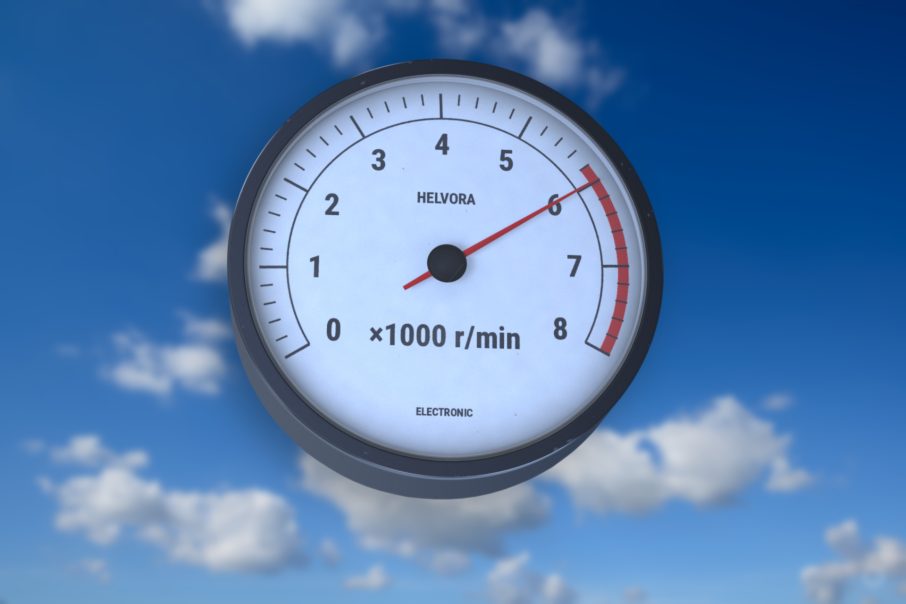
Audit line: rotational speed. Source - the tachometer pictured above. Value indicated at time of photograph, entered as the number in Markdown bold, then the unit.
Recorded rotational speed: **6000** rpm
